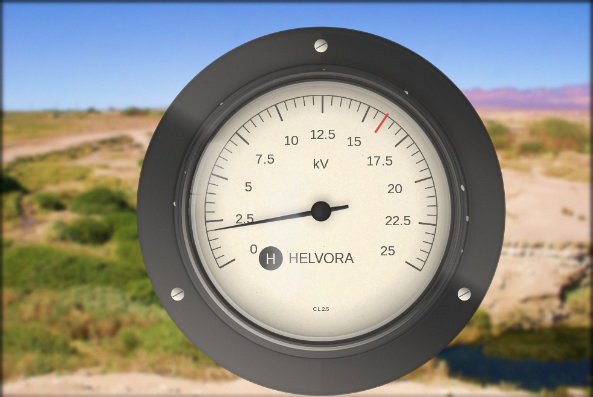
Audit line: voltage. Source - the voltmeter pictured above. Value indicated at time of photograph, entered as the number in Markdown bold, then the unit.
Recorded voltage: **2** kV
